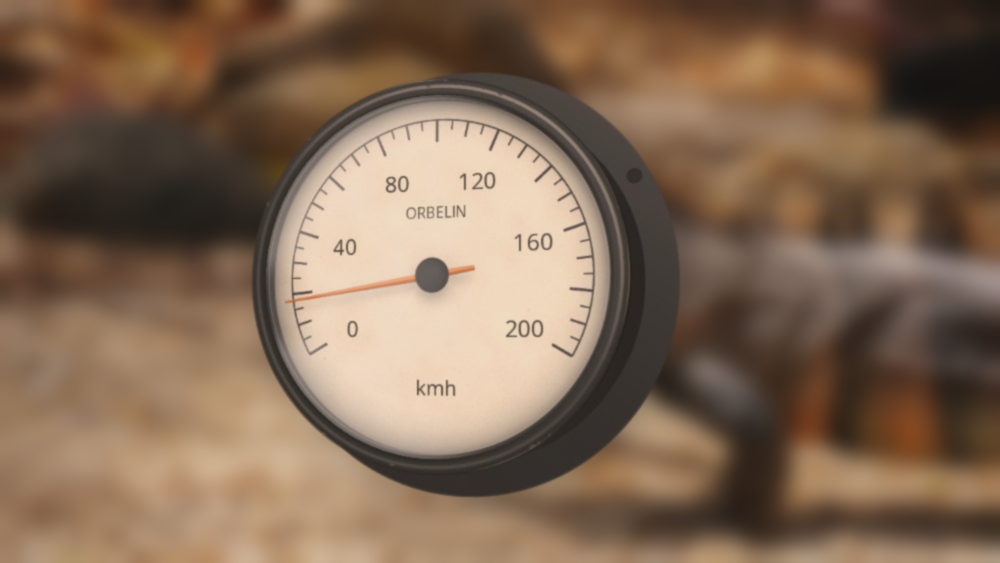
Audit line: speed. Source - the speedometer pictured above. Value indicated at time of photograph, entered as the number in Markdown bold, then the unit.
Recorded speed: **17.5** km/h
